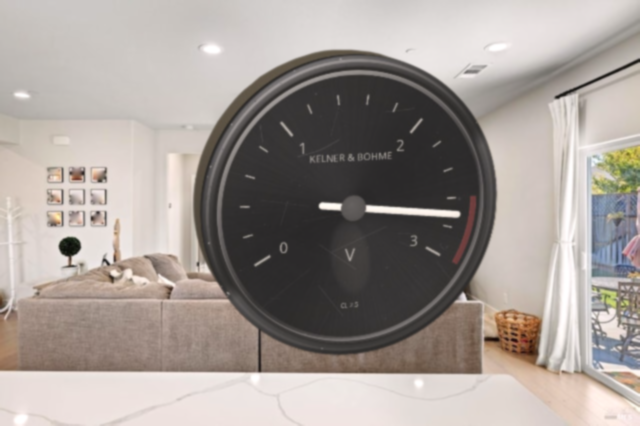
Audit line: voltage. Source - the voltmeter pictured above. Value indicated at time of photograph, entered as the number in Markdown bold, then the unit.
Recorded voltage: **2.7** V
